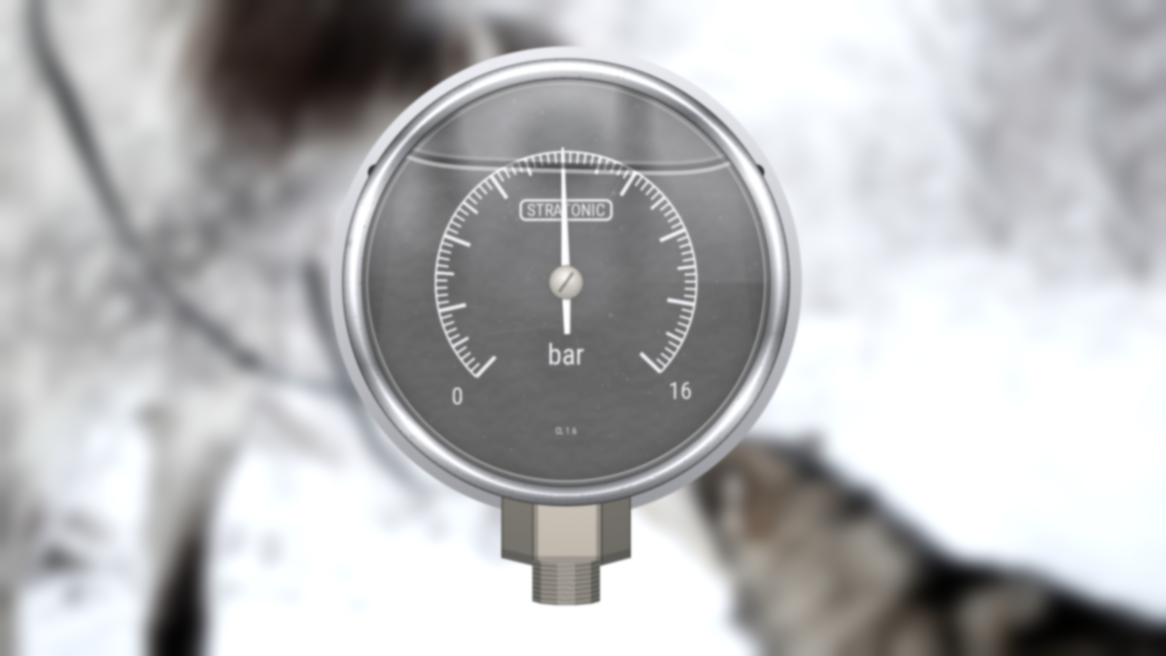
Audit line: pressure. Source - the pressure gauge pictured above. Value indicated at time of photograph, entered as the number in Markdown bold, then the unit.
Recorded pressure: **8** bar
